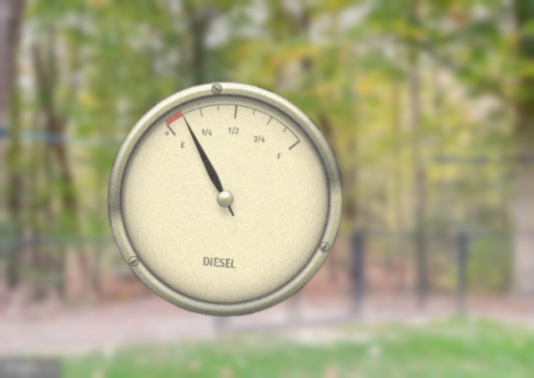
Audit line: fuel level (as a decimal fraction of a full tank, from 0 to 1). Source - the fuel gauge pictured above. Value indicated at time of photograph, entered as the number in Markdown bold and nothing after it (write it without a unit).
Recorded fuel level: **0.125**
